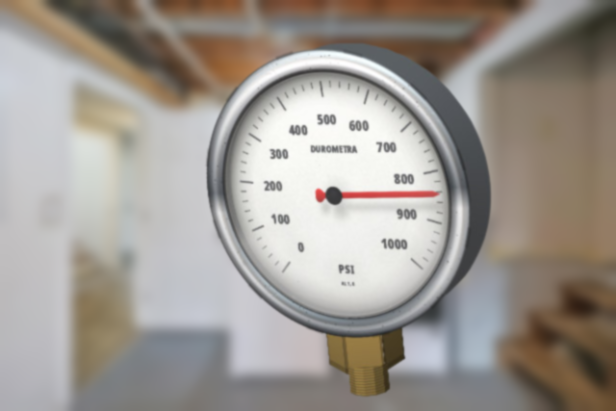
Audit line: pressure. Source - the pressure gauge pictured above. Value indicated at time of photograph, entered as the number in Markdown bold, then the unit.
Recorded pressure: **840** psi
